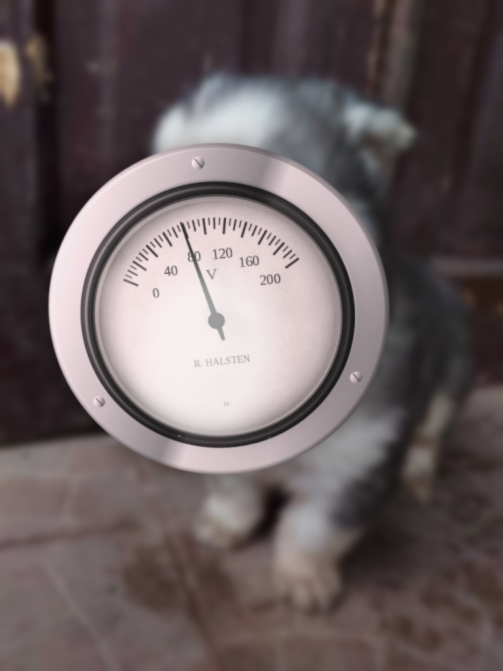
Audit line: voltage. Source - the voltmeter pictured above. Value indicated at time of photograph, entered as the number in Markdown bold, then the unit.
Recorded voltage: **80** V
